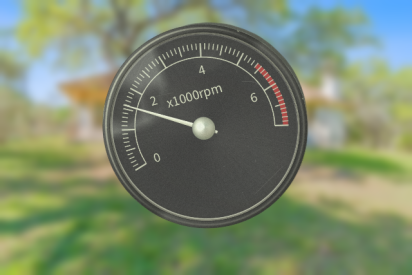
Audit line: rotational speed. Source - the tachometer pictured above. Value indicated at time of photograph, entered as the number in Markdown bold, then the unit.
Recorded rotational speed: **1600** rpm
